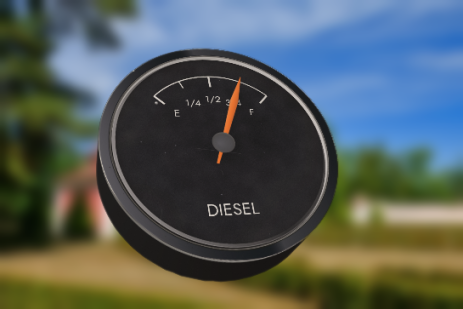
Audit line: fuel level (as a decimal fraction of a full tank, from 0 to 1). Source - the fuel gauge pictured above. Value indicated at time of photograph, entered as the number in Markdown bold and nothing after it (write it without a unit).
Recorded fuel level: **0.75**
